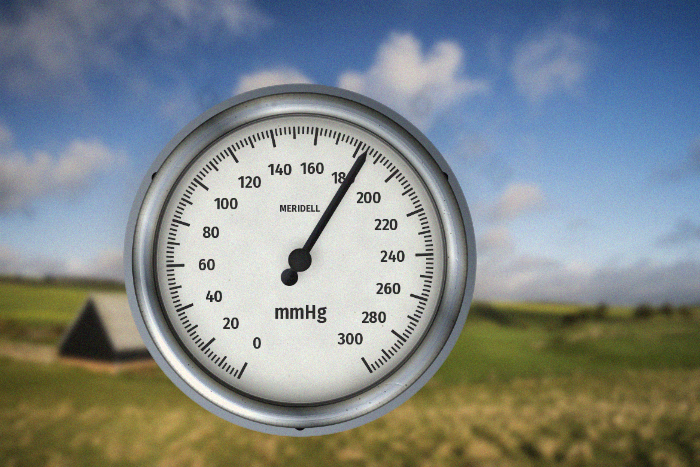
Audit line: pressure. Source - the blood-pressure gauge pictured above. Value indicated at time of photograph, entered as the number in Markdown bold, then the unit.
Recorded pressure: **184** mmHg
